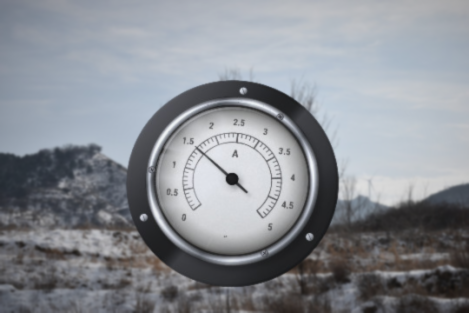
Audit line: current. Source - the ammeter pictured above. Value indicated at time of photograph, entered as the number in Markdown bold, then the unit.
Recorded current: **1.5** A
